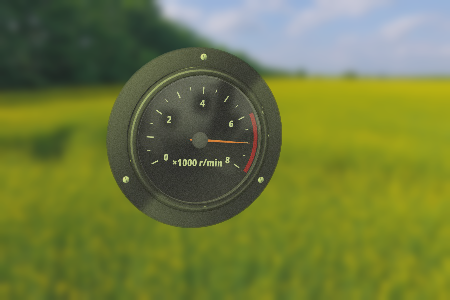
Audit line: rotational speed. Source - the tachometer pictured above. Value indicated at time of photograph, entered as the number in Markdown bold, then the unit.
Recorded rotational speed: **7000** rpm
